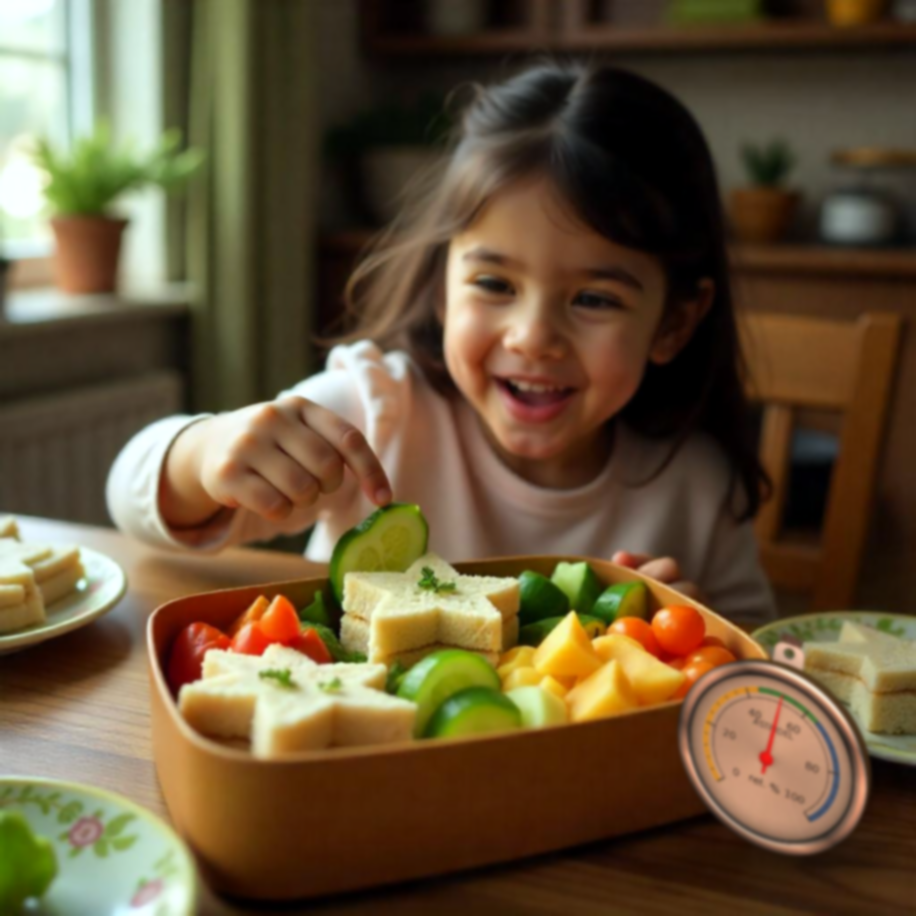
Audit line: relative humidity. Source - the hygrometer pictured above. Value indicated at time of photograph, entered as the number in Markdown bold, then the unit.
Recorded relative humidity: **52** %
